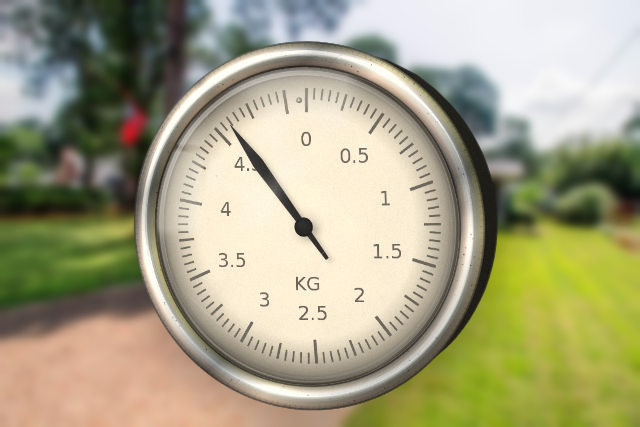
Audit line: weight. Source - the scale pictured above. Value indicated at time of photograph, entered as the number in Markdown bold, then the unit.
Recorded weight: **4.6** kg
